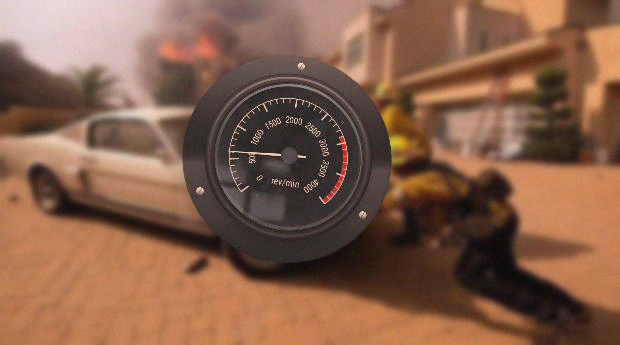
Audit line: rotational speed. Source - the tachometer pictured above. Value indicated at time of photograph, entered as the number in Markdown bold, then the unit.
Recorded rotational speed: **600** rpm
